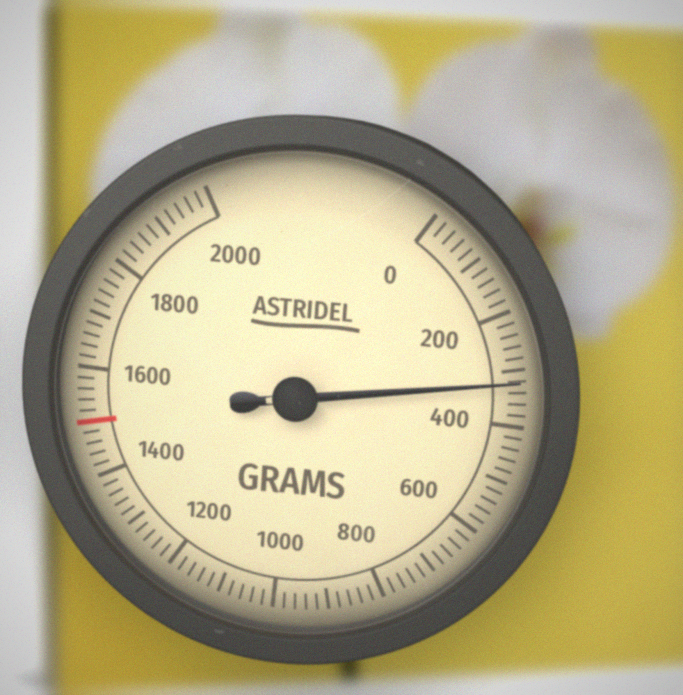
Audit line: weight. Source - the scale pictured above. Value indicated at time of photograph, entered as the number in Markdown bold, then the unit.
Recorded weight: **320** g
